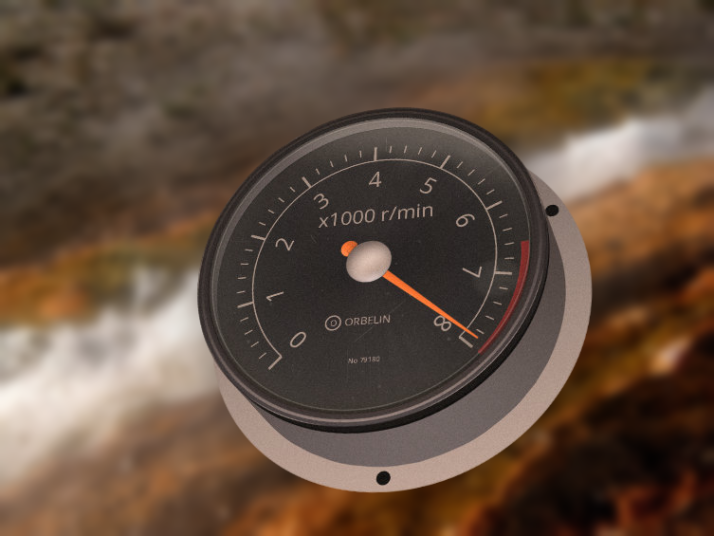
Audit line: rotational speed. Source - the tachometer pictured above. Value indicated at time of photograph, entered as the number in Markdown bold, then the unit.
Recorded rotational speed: **7900** rpm
